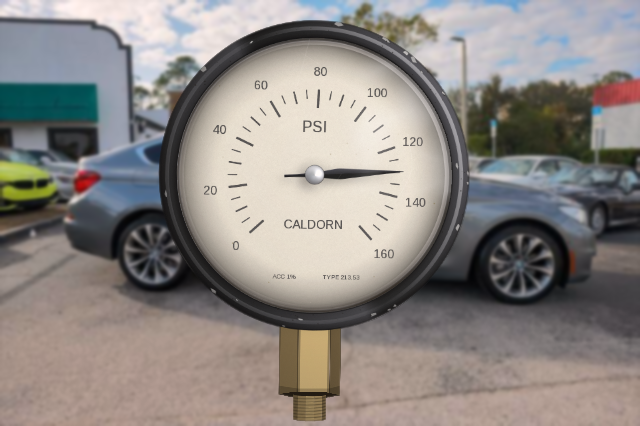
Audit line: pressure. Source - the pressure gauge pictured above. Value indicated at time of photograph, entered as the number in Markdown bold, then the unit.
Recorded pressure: **130** psi
